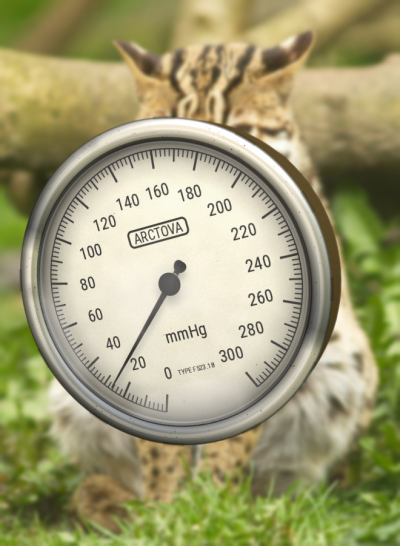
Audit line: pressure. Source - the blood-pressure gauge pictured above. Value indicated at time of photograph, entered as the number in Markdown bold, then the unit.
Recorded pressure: **26** mmHg
